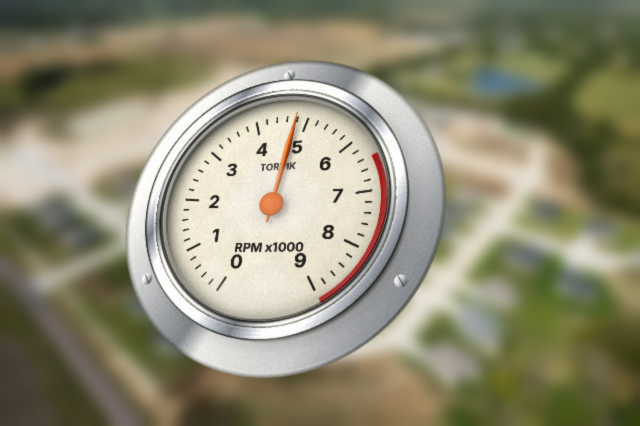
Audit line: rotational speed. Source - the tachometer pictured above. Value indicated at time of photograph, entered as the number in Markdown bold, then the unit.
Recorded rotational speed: **4800** rpm
